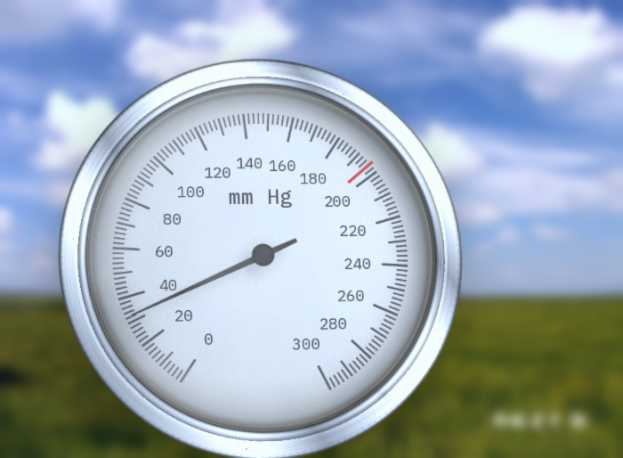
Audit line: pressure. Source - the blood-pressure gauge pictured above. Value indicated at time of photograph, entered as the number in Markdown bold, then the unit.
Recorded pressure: **32** mmHg
